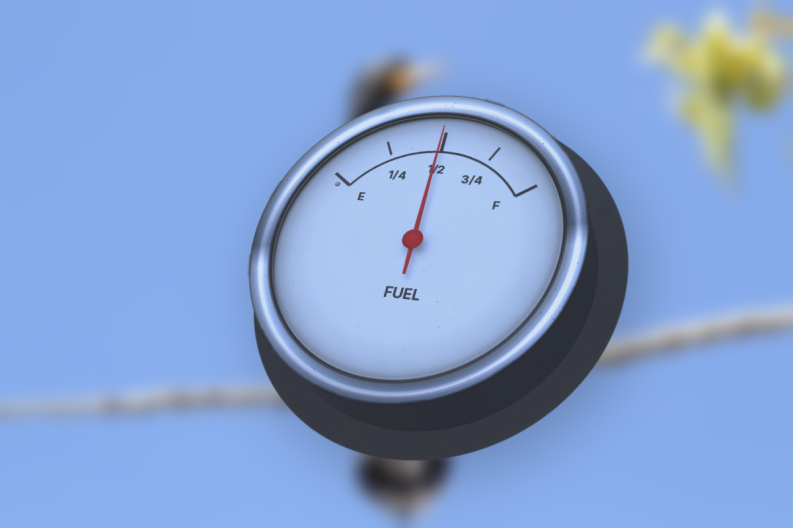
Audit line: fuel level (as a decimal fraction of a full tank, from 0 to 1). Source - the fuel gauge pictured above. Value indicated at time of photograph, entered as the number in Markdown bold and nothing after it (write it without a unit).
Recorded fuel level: **0.5**
